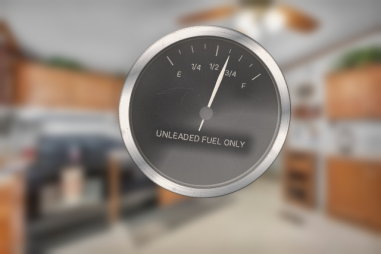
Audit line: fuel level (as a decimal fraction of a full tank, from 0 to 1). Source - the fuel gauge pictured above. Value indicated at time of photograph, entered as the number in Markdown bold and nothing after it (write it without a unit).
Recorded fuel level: **0.625**
